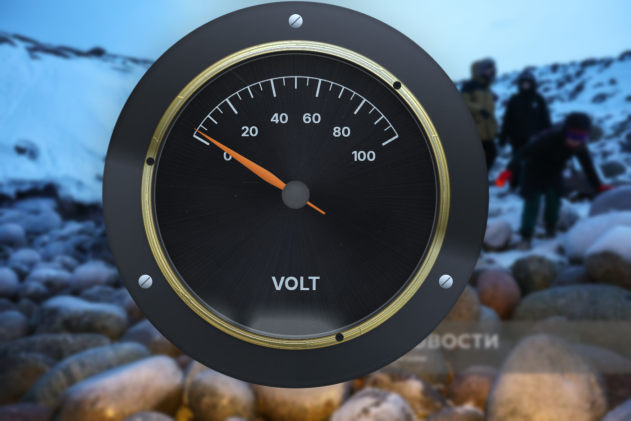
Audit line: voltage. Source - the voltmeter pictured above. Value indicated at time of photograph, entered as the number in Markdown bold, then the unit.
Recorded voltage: **2.5** V
